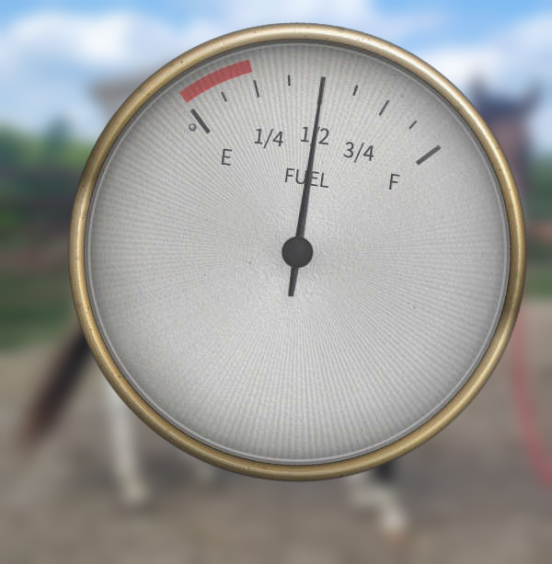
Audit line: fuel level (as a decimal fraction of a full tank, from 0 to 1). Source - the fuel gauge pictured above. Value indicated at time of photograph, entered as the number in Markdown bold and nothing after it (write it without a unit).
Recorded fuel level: **0.5**
